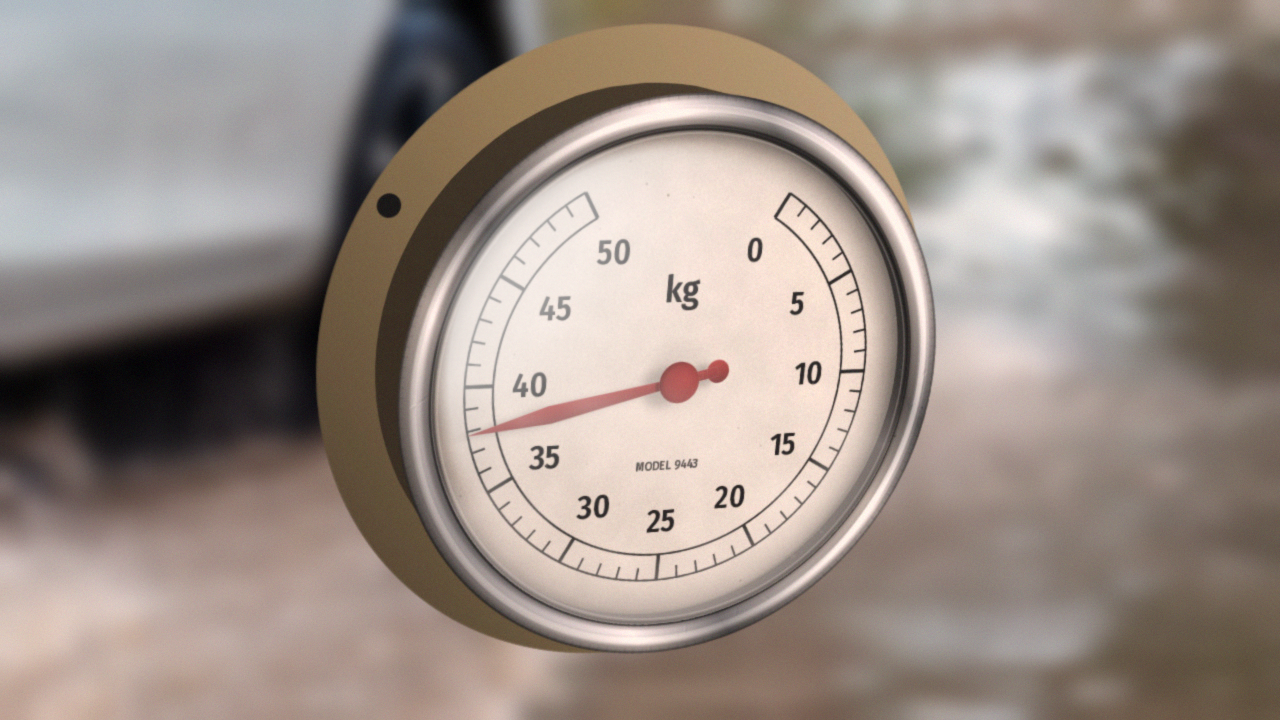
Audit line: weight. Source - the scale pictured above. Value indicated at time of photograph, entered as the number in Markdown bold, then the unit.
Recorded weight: **38** kg
